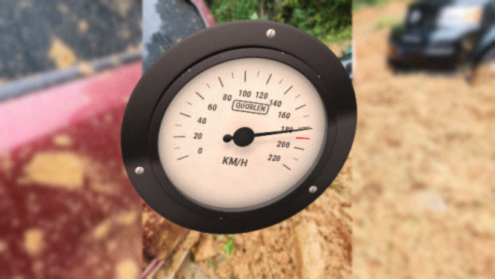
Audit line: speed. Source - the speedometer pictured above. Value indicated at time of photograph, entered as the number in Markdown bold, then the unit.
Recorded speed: **180** km/h
